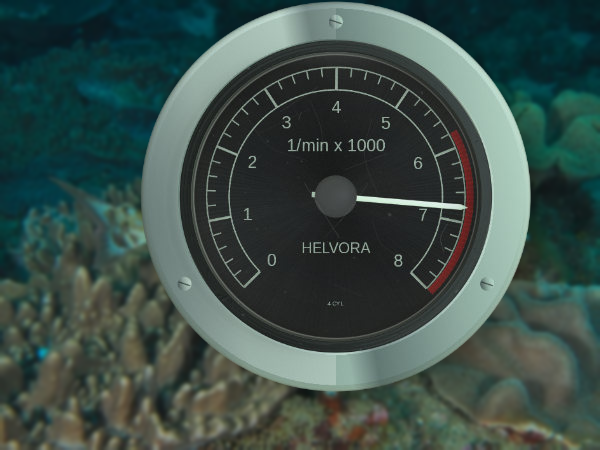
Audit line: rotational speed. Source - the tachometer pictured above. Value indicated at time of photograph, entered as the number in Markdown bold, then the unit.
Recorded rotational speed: **6800** rpm
